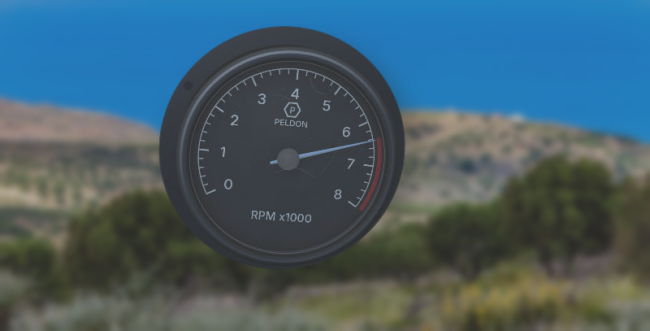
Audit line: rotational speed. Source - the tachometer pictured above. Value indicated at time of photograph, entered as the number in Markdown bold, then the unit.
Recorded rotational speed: **6400** rpm
